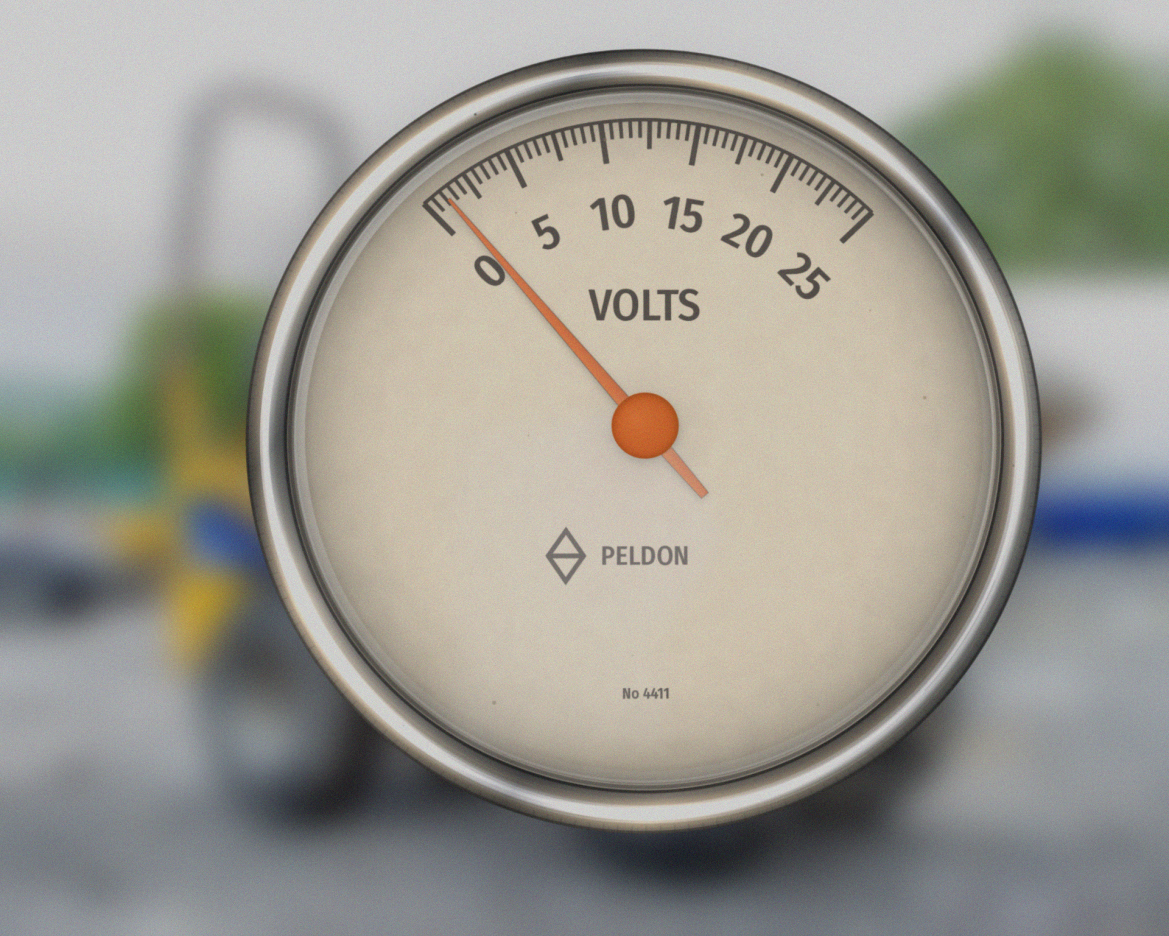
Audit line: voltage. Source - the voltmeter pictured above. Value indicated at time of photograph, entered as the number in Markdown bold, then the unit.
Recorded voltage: **1** V
